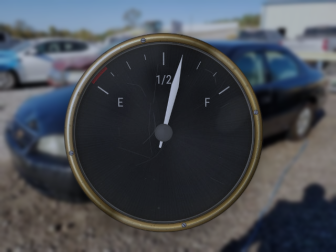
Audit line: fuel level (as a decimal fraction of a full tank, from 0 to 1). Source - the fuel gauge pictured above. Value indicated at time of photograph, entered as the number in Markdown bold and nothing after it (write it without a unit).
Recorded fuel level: **0.625**
